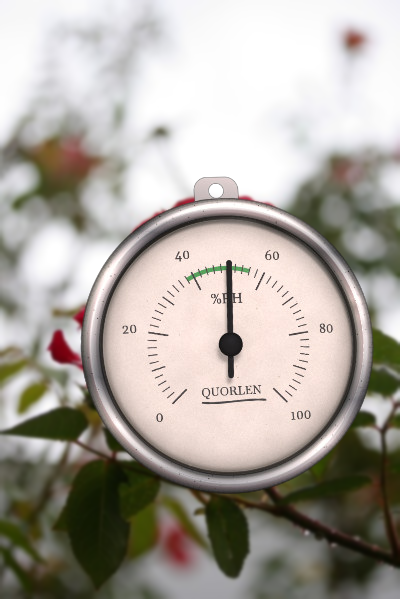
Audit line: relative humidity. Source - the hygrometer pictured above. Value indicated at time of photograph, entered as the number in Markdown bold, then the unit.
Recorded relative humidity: **50** %
